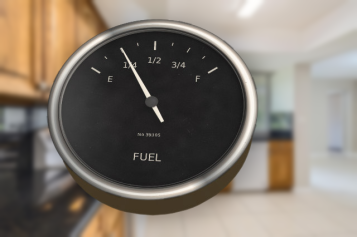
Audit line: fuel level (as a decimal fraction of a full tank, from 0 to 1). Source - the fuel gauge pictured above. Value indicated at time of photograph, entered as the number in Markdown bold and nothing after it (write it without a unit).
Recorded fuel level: **0.25**
